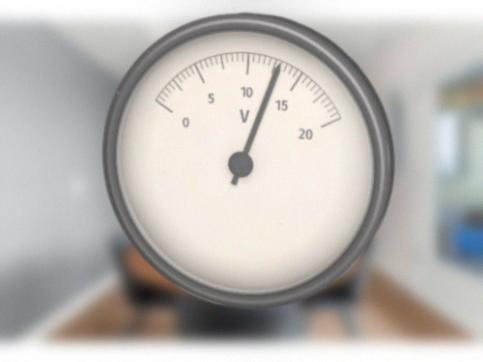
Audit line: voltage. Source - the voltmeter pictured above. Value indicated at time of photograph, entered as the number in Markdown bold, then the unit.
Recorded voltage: **13** V
